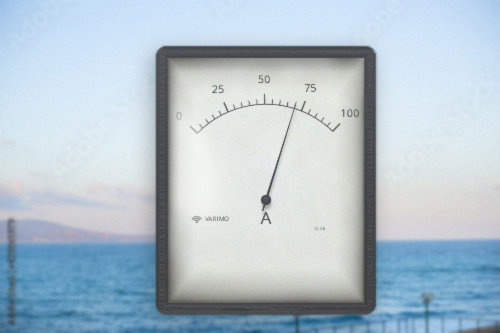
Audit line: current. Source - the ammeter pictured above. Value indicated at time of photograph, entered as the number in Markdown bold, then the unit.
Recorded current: **70** A
